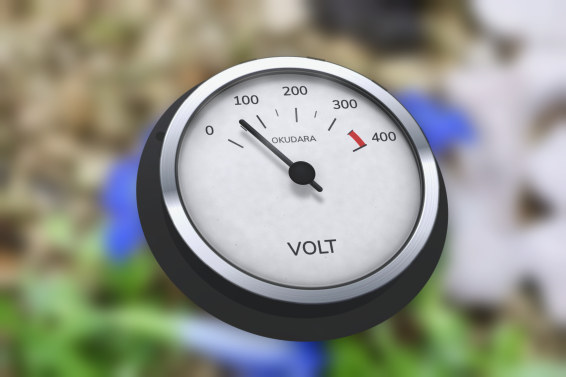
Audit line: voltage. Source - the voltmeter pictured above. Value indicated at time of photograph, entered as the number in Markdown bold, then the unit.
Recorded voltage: **50** V
